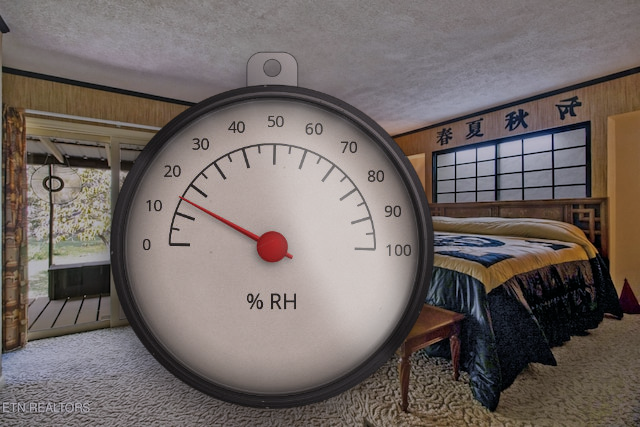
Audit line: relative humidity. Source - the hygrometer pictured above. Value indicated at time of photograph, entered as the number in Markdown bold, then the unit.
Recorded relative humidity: **15** %
